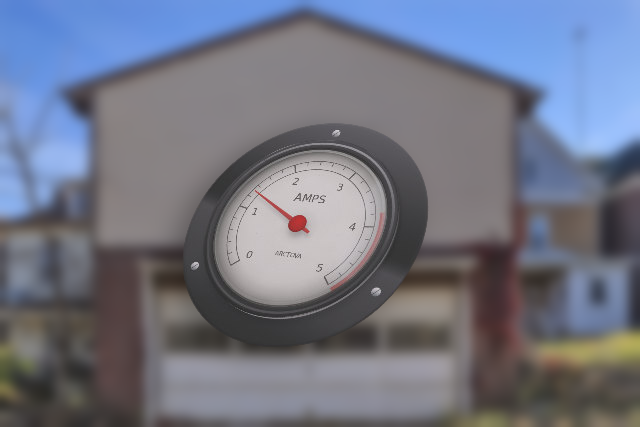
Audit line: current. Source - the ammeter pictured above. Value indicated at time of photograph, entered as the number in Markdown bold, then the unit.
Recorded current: **1.3** A
